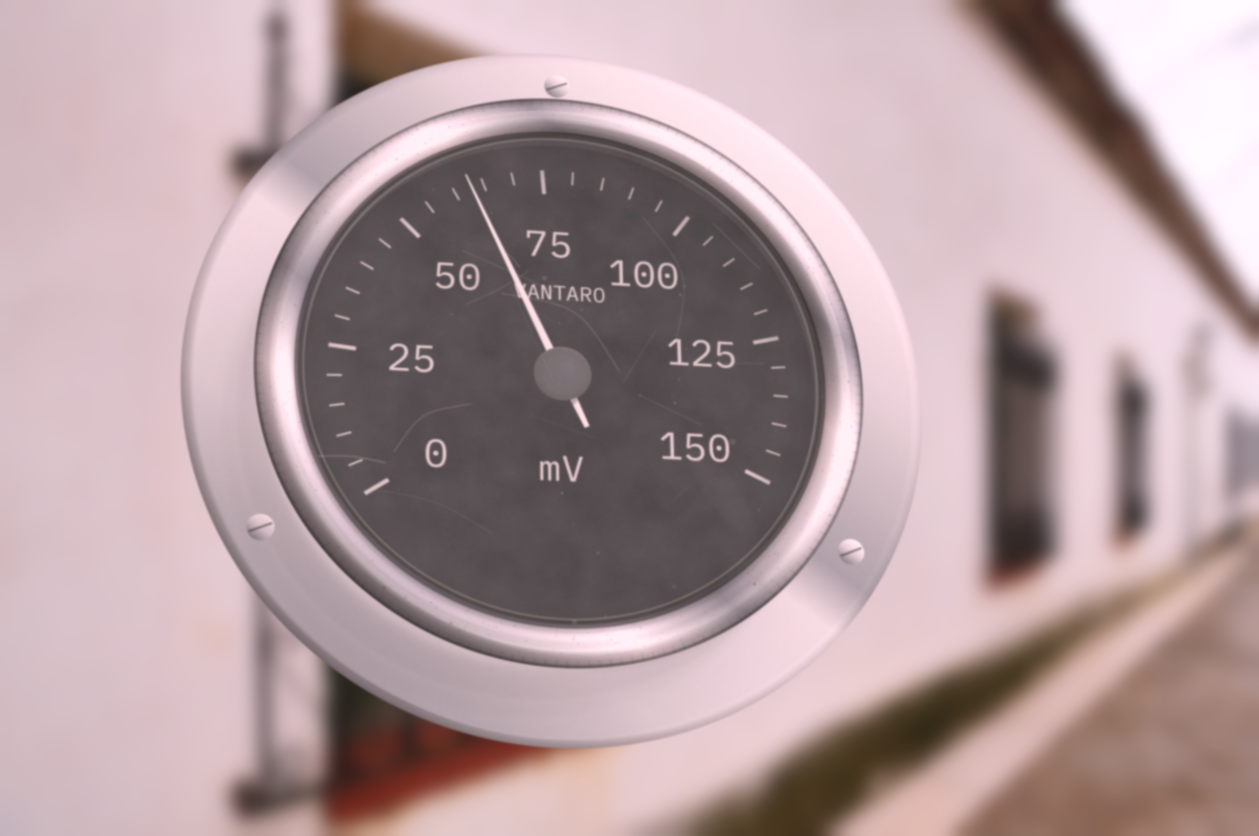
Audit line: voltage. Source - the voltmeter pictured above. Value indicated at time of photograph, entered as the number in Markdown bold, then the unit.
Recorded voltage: **62.5** mV
